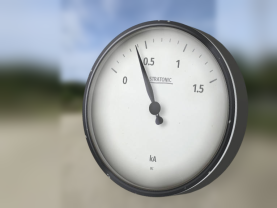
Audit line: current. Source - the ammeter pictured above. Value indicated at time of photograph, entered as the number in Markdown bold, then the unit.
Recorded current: **0.4** kA
